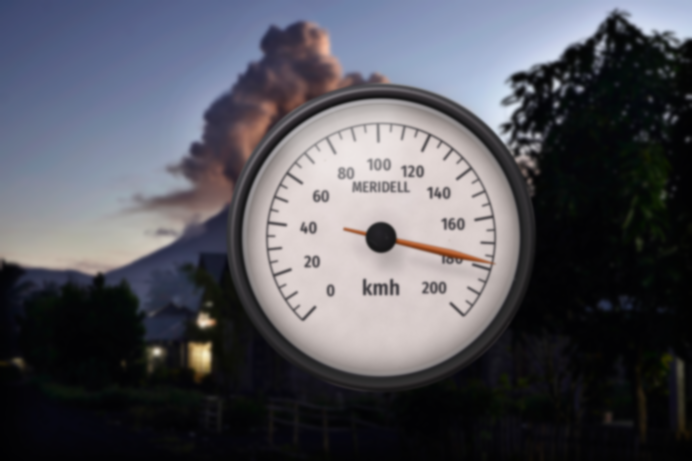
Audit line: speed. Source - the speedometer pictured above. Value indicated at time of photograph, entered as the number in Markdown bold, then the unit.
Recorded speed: **177.5** km/h
